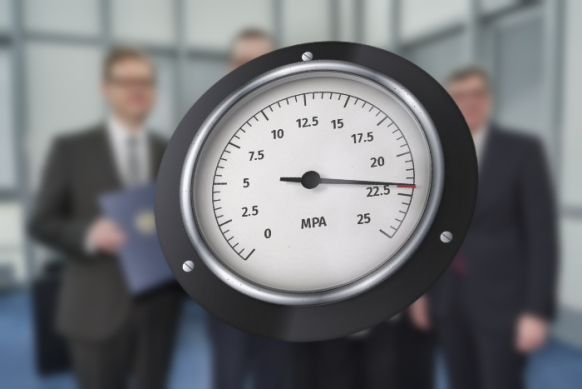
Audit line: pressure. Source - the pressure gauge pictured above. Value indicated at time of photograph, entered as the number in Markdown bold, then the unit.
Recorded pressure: **22** MPa
